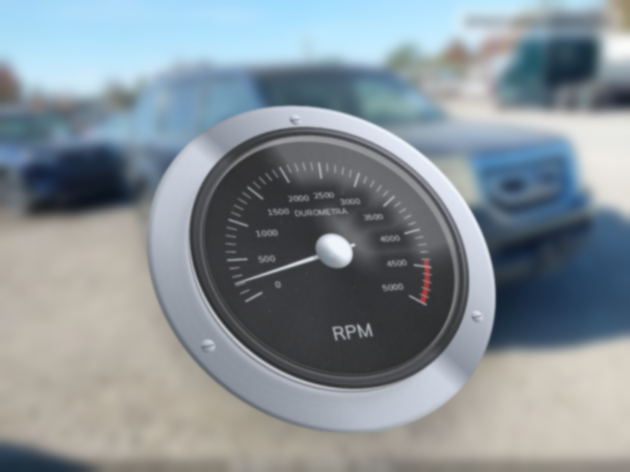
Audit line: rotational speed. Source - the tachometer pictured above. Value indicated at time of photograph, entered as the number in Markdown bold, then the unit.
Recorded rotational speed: **200** rpm
